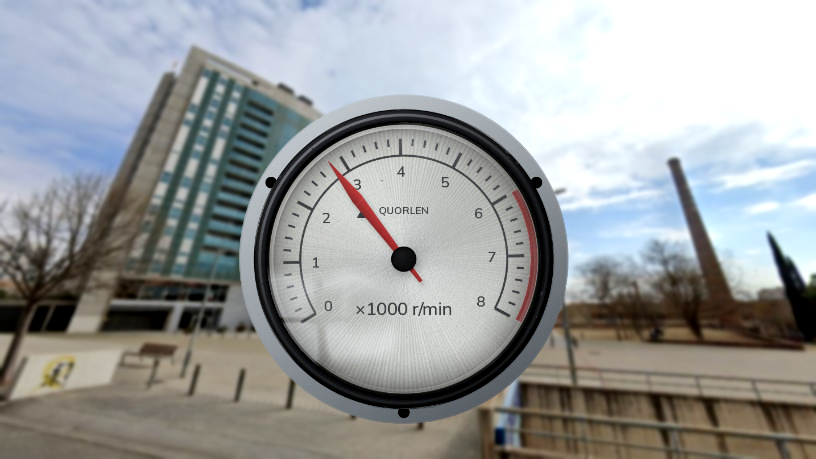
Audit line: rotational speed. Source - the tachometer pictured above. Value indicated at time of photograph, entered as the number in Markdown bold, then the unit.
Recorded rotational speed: **2800** rpm
